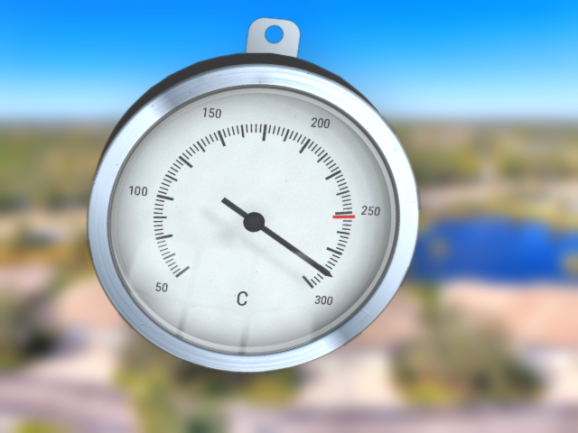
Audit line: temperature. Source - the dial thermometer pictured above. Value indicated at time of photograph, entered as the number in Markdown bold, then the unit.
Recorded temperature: **287.5** °C
